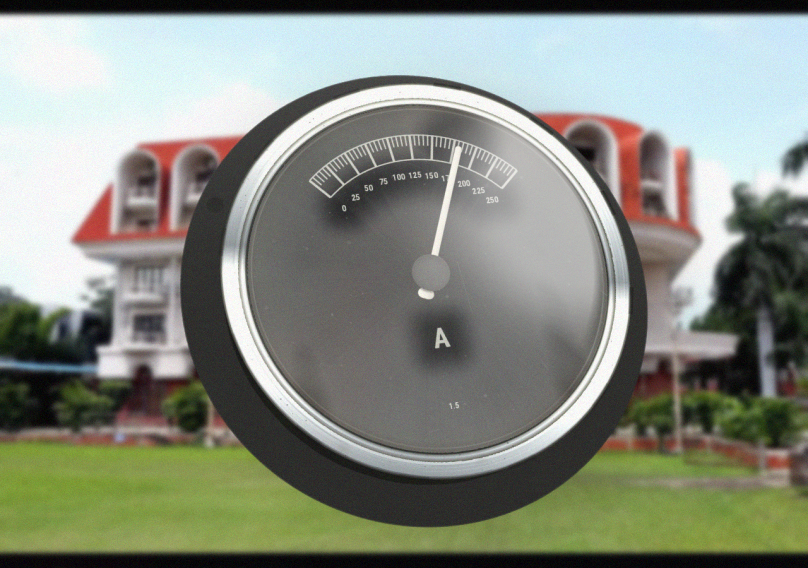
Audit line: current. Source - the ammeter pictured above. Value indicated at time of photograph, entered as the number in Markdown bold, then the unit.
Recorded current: **180** A
